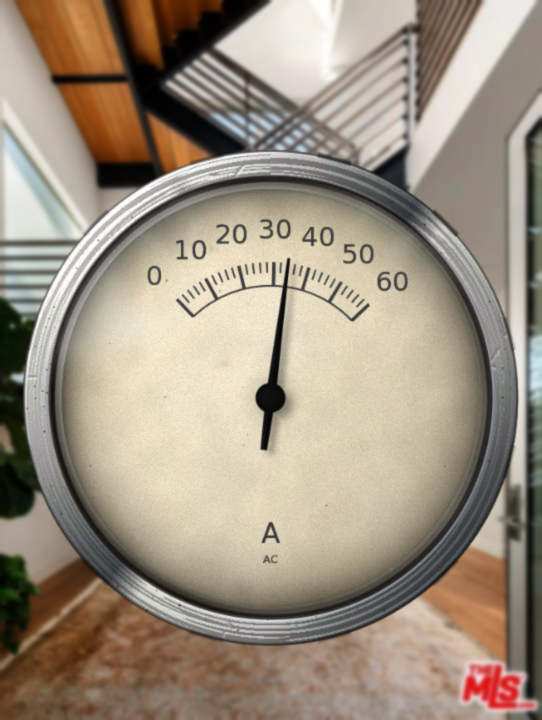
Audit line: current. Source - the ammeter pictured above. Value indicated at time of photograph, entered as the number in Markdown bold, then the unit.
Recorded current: **34** A
